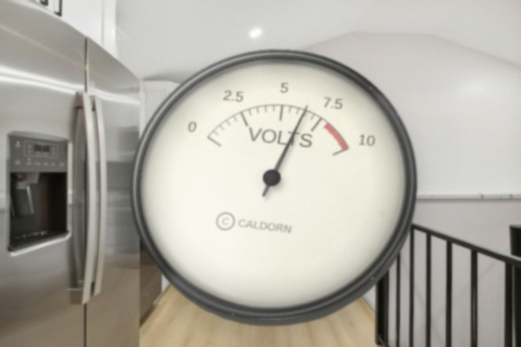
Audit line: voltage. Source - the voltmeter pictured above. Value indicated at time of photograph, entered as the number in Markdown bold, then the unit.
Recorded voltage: **6.5** V
